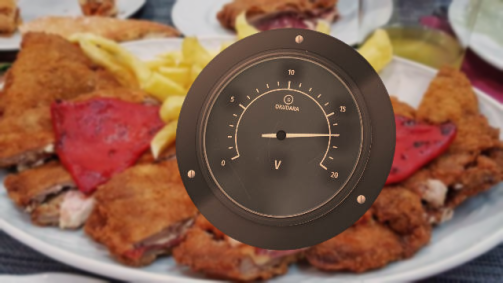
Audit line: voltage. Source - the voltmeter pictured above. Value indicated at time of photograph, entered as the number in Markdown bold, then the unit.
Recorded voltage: **17** V
